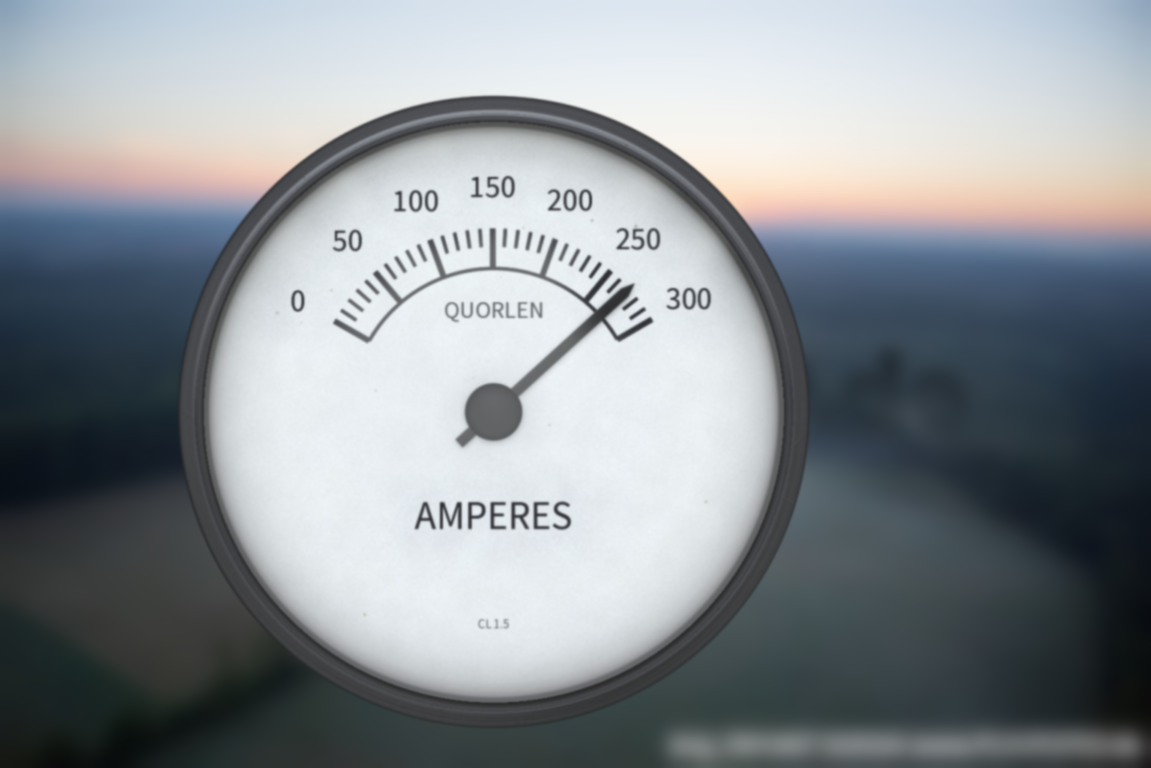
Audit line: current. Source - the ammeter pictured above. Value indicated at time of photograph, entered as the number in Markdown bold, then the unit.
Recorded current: **270** A
